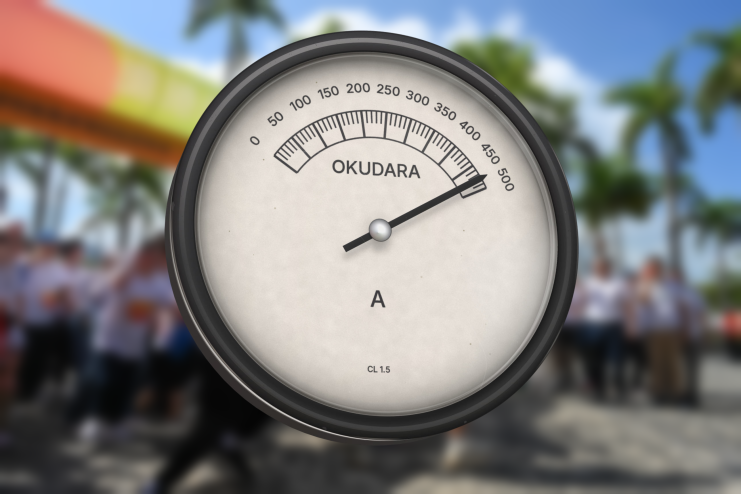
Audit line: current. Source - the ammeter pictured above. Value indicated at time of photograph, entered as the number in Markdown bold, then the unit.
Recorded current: **480** A
